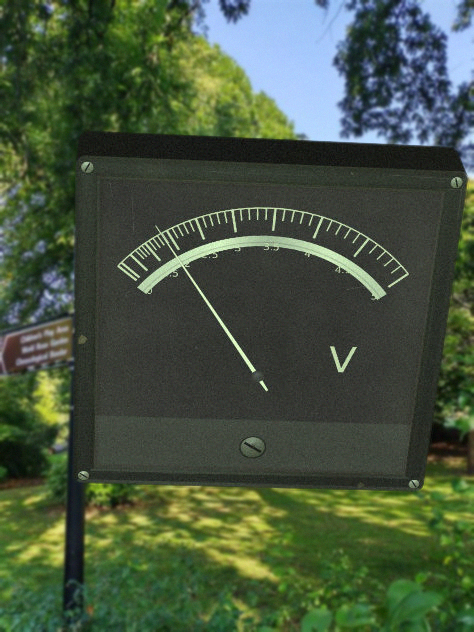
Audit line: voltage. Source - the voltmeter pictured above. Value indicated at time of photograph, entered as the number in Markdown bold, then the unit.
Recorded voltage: **1.9** V
